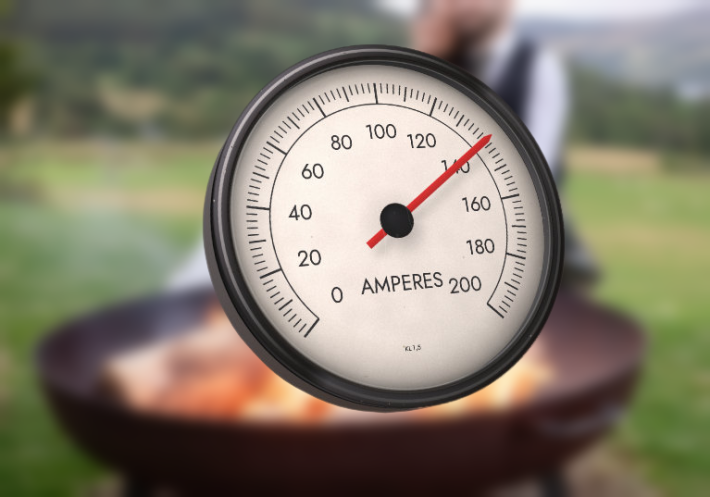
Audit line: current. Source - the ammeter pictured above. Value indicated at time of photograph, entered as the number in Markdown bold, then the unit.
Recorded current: **140** A
